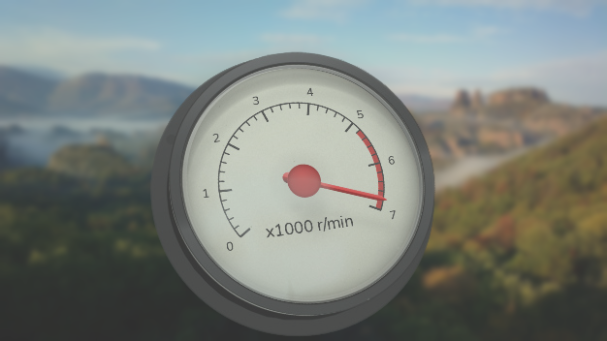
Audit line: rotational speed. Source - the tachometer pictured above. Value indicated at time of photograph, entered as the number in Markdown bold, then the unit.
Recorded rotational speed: **6800** rpm
